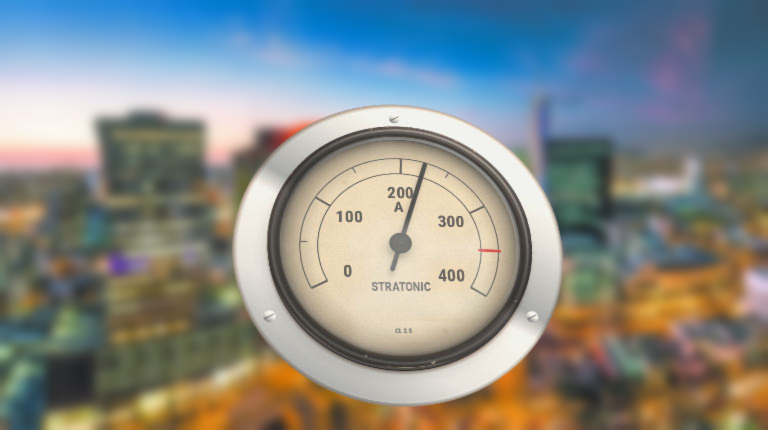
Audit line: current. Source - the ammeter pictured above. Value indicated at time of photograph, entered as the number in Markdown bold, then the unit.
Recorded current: **225** A
